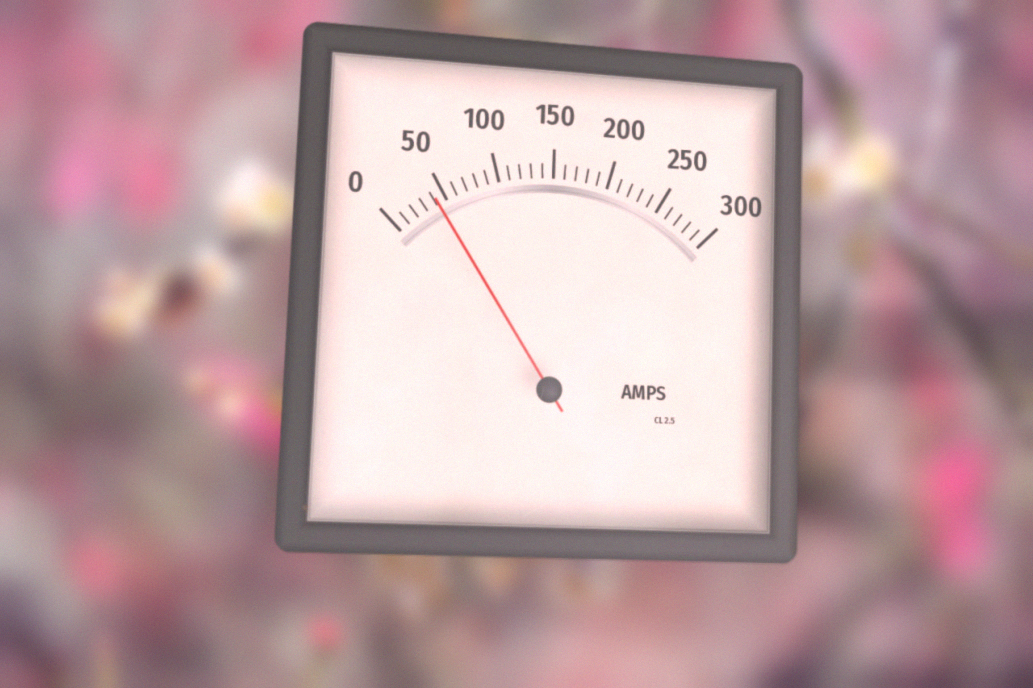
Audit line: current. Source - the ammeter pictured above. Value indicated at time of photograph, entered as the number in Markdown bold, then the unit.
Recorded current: **40** A
